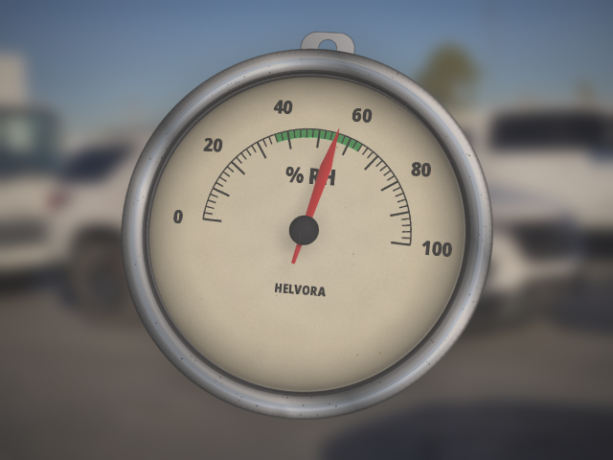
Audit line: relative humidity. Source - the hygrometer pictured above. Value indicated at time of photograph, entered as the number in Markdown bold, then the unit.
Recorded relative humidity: **56** %
